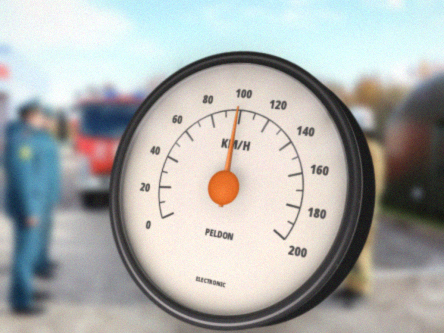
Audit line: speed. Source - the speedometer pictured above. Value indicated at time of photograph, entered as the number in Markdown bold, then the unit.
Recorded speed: **100** km/h
